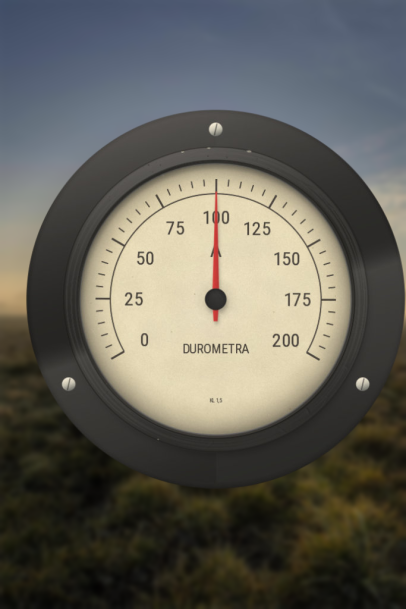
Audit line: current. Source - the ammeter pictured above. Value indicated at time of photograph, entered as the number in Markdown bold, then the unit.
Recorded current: **100** A
